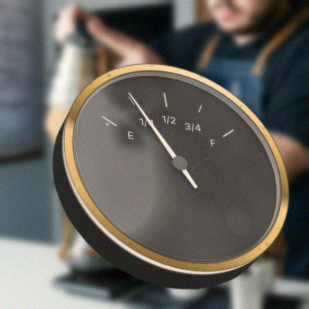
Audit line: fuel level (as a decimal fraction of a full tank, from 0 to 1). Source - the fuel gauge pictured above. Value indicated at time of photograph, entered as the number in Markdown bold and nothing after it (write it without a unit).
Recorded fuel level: **0.25**
